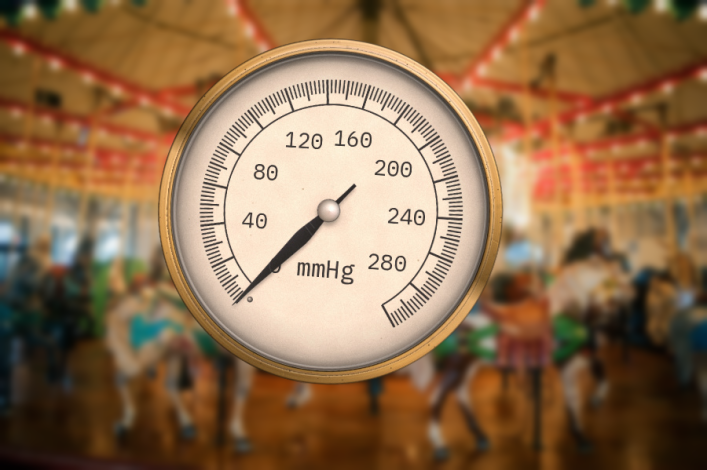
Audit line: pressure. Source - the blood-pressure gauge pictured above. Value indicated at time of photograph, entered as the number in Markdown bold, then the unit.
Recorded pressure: **0** mmHg
